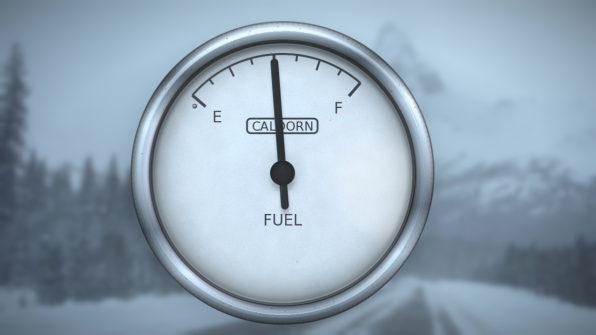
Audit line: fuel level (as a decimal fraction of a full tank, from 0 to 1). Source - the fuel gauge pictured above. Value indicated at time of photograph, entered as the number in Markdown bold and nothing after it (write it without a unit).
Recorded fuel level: **0.5**
